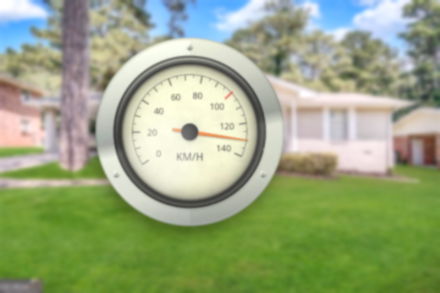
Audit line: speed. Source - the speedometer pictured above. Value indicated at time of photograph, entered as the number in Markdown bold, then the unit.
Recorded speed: **130** km/h
